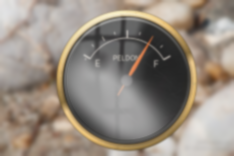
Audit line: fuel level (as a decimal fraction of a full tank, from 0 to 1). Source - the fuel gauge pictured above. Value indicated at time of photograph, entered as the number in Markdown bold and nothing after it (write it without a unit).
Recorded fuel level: **0.75**
